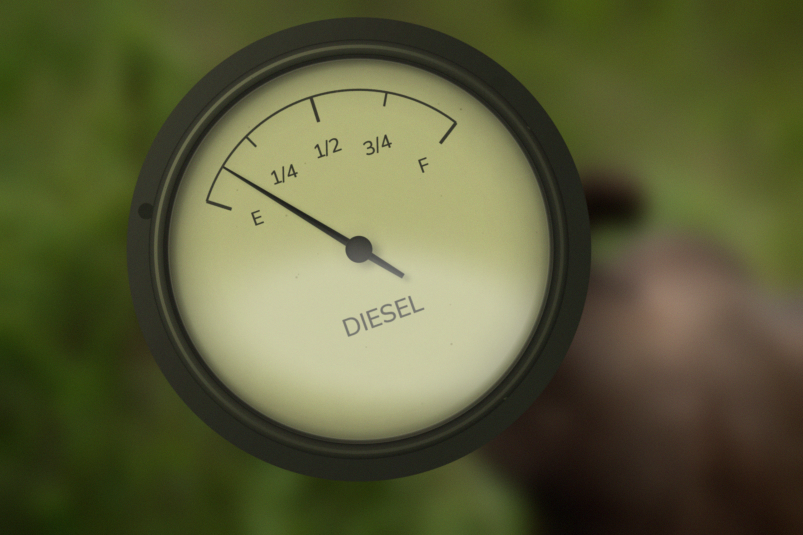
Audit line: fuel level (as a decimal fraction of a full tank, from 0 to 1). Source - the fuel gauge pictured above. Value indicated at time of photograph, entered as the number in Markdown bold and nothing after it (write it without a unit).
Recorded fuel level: **0.125**
